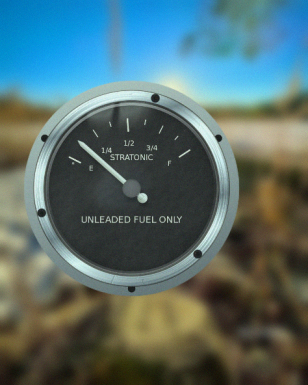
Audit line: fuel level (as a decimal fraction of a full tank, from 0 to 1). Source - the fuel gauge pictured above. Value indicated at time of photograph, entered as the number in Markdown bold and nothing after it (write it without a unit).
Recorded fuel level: **0.125**
